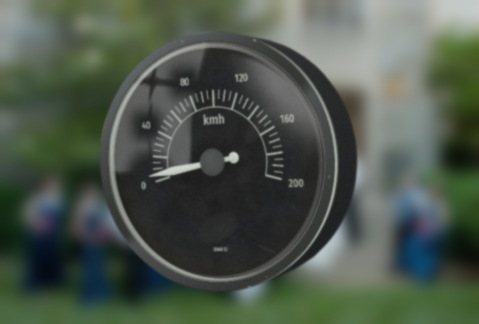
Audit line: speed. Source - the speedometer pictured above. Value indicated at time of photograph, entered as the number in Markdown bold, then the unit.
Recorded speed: **5** km/h
